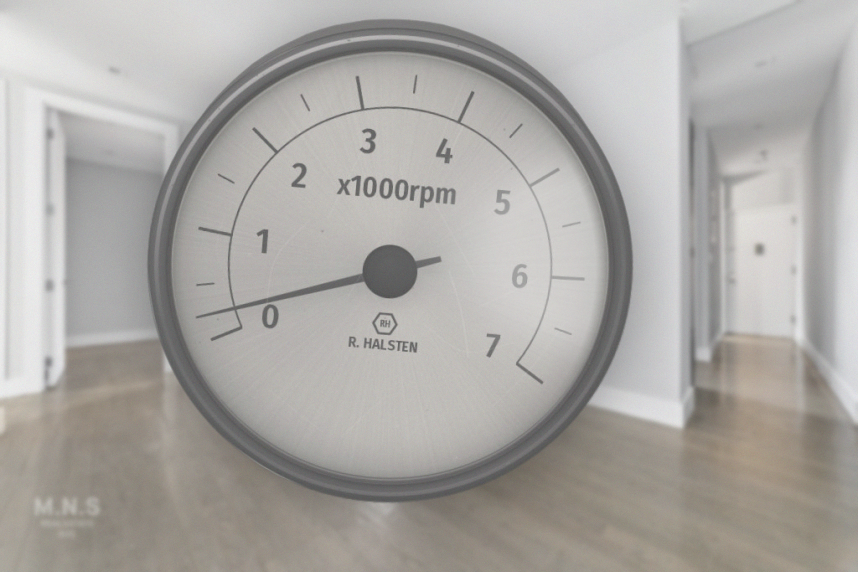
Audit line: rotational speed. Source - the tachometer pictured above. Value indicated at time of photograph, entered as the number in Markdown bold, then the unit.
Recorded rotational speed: **250** rpm
